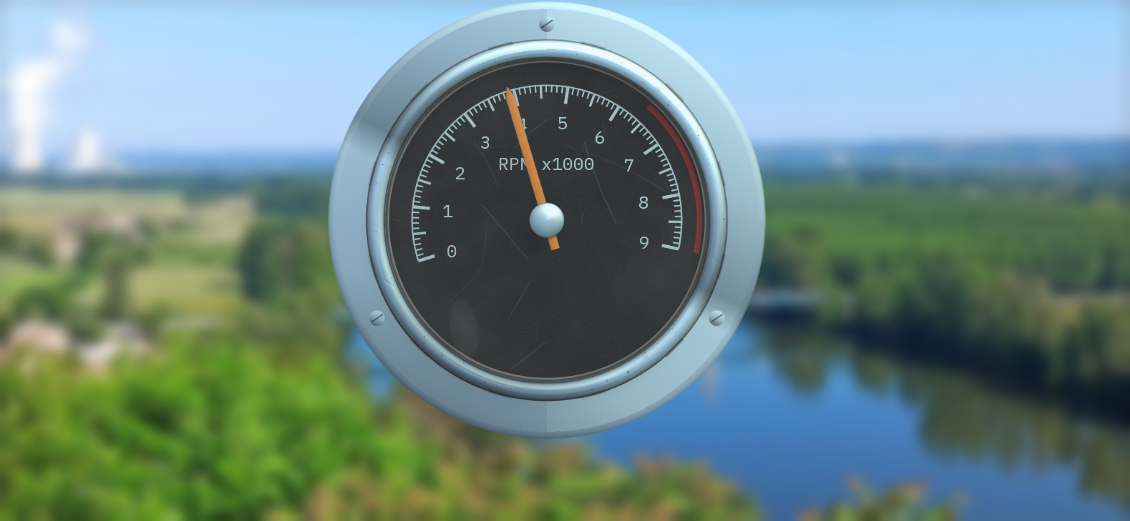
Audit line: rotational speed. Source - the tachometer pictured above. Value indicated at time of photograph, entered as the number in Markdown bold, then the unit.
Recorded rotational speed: **3900** rpm
